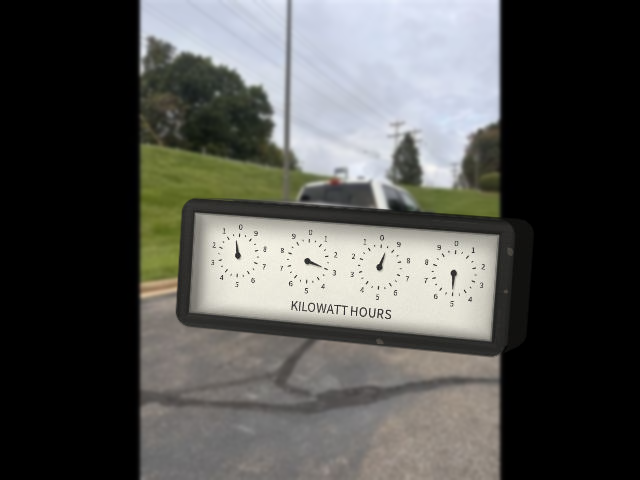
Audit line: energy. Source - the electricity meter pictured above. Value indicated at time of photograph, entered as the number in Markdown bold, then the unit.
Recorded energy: **295** kWh
